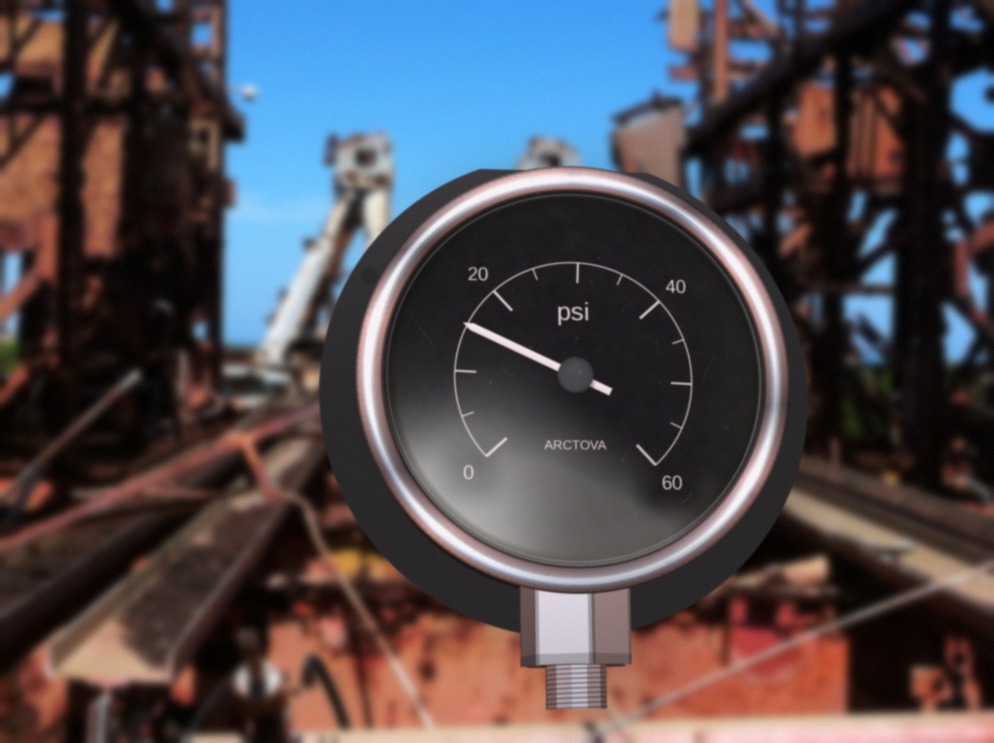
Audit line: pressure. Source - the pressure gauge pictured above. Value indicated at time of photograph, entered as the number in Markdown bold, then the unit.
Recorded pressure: **15** psi
